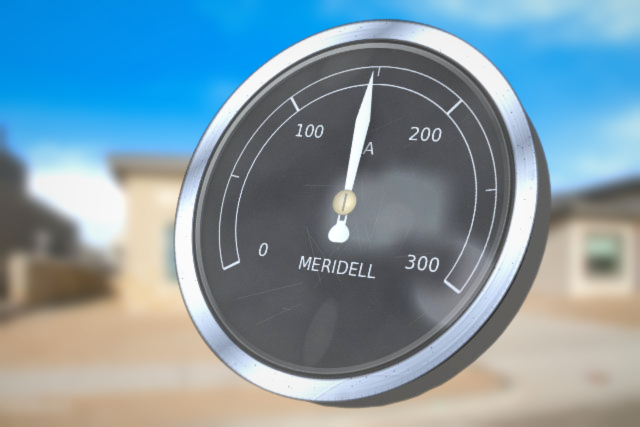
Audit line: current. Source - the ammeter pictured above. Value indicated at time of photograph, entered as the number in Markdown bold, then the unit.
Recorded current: **150** µA
